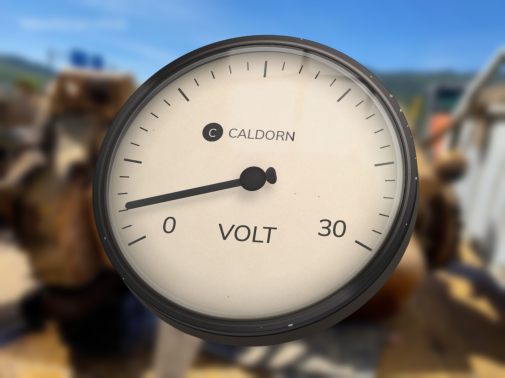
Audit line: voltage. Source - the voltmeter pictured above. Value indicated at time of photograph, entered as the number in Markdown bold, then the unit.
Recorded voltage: **2** V
